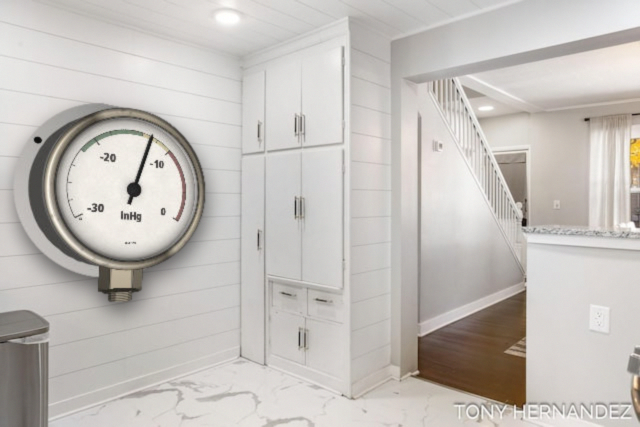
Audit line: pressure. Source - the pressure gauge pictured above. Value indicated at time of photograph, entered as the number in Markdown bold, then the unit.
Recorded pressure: **-13** inHg
